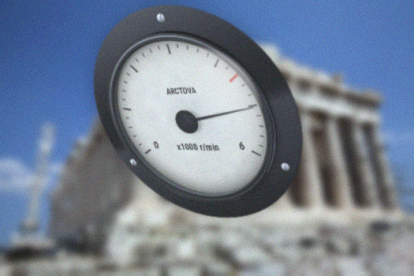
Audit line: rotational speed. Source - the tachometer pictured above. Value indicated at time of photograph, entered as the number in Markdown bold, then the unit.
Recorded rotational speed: **5000** rpm
